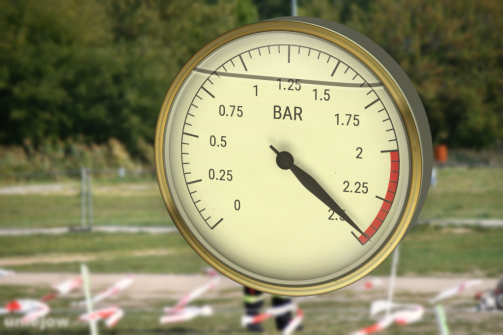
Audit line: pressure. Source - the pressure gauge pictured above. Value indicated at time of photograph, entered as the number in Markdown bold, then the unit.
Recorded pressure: **2.45** bar
